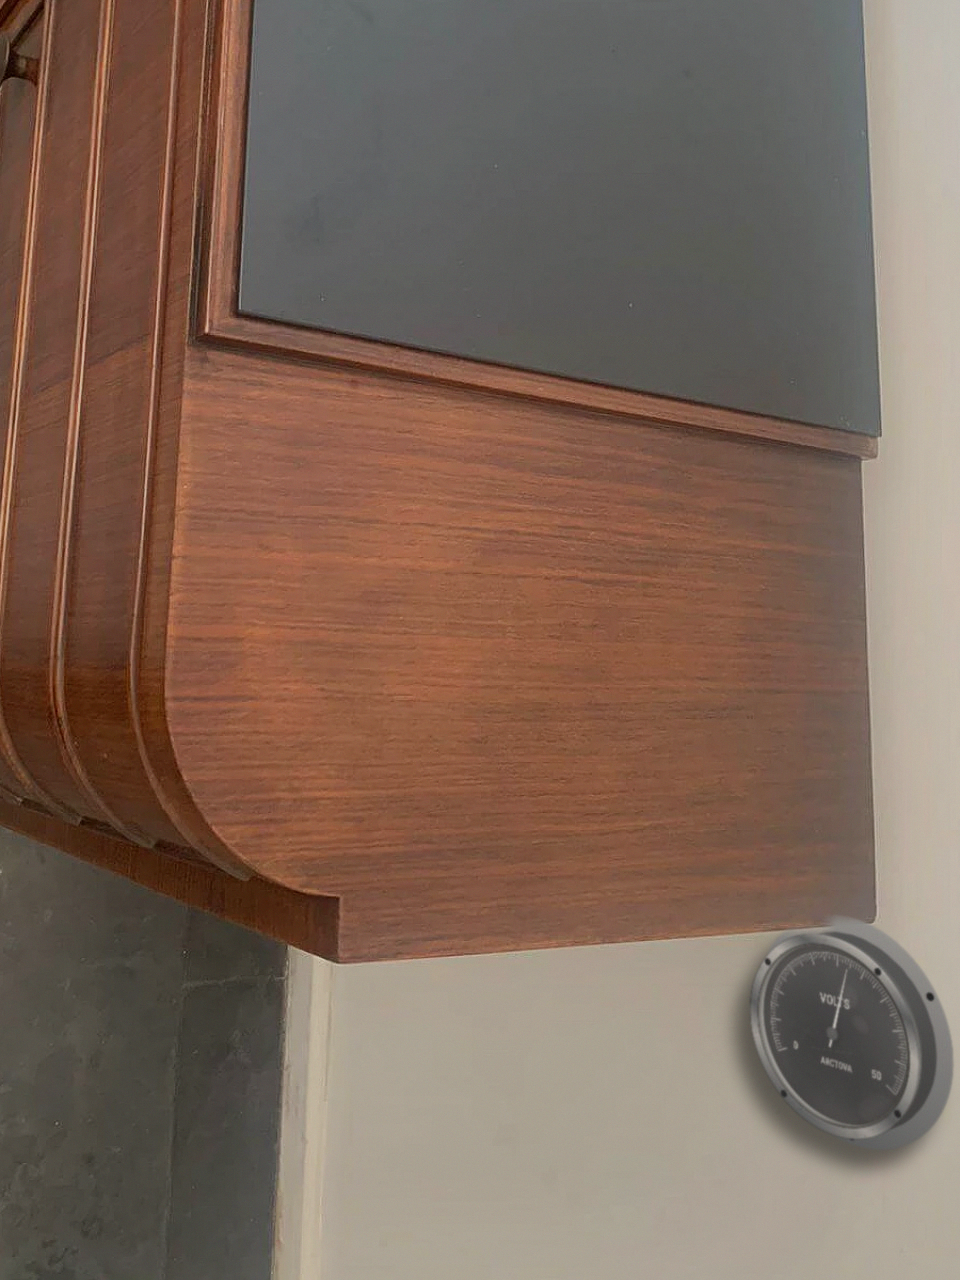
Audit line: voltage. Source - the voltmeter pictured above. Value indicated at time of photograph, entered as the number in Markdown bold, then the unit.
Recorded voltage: **27.5** V
